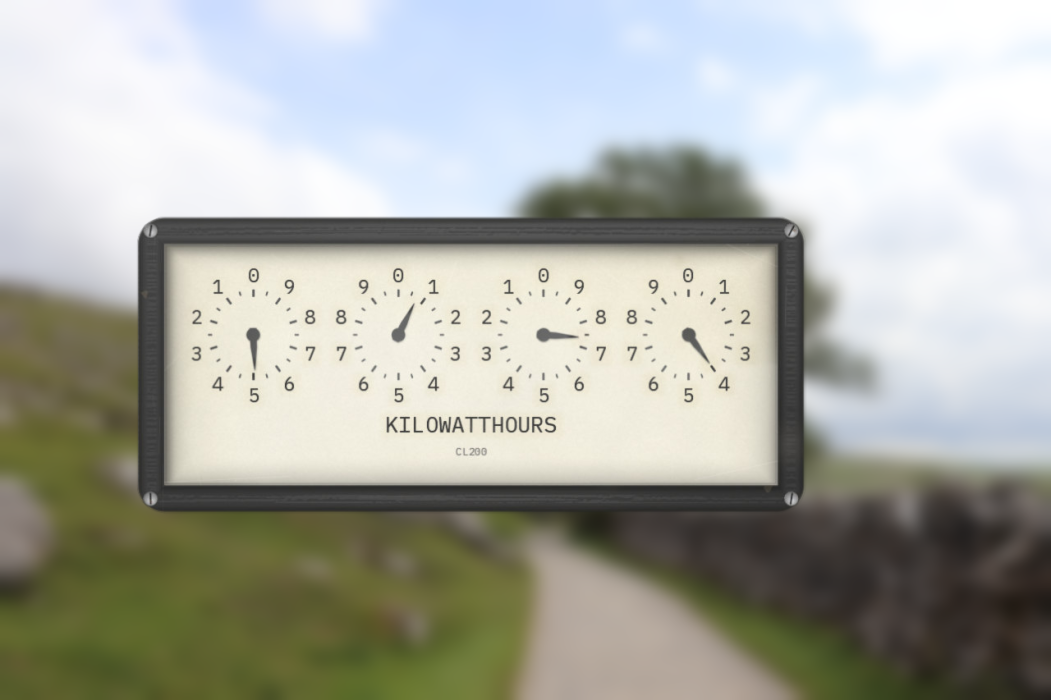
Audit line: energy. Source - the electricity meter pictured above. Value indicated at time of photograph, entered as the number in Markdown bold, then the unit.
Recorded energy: **5074** kWh
